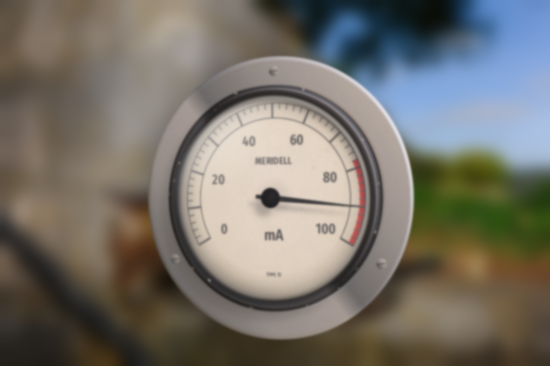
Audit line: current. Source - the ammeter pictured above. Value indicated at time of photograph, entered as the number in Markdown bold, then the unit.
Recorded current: **90** mA
